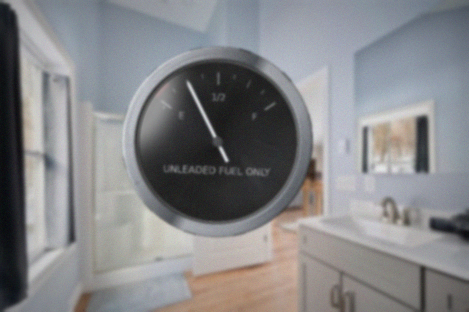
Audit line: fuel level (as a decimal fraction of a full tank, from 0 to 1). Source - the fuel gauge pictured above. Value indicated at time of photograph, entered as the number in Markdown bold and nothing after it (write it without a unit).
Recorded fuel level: **0.25**
